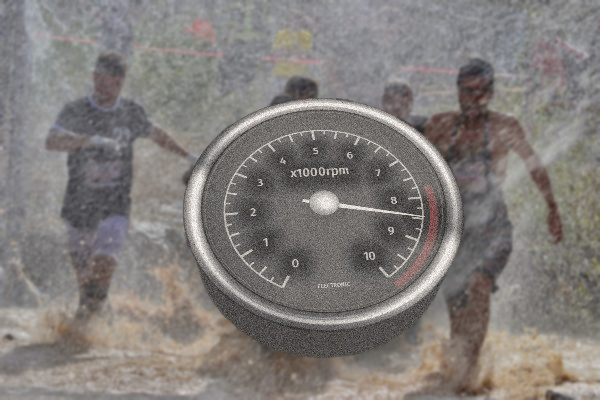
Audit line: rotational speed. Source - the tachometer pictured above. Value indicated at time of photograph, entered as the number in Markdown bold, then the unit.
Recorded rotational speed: **8500** rpm
